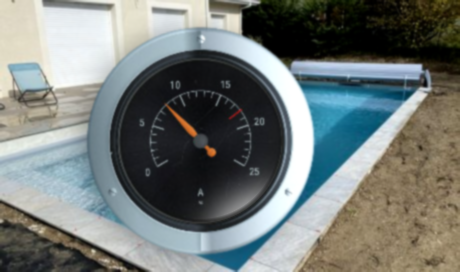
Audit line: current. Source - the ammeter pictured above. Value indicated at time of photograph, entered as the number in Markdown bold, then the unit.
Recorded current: **8** A
